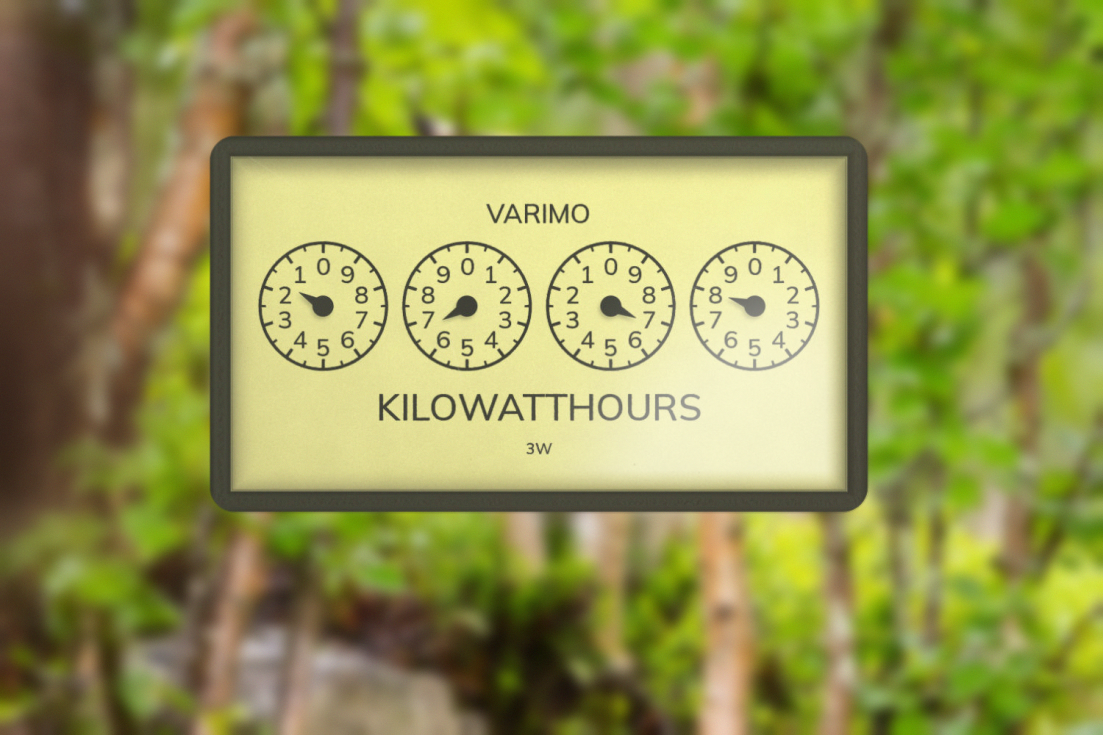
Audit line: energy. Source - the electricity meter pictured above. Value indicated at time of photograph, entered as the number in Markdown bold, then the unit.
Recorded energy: **1668** kWh
